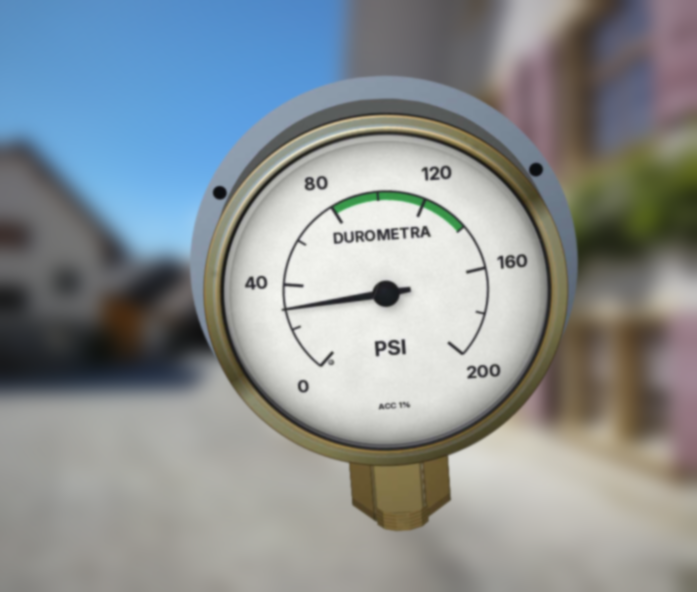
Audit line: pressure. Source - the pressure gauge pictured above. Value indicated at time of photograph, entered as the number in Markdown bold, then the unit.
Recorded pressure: **30** psi
